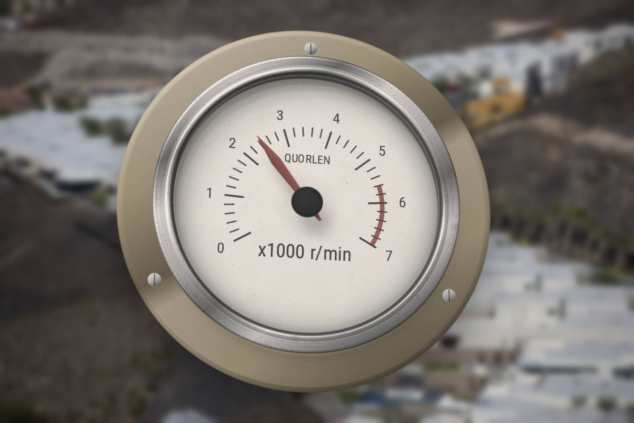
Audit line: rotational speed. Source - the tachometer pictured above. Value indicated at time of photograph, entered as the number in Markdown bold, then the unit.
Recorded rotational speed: **2400** rpm
